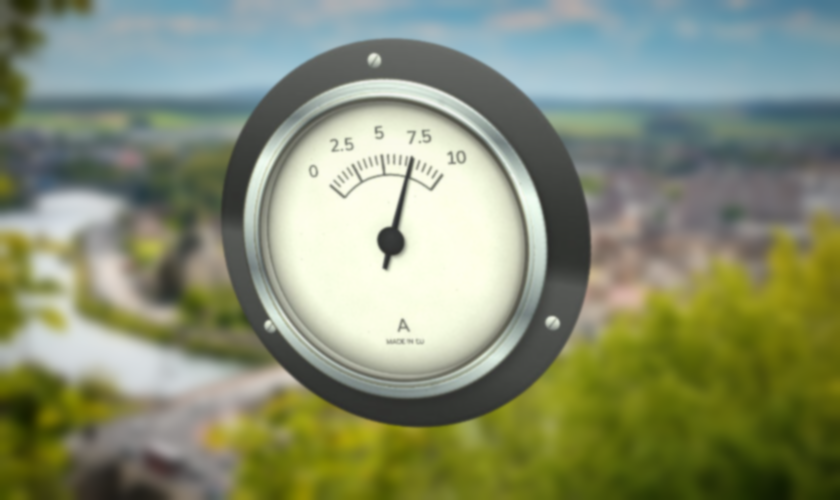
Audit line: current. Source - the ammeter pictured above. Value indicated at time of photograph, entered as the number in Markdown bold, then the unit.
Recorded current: **7.5** A
